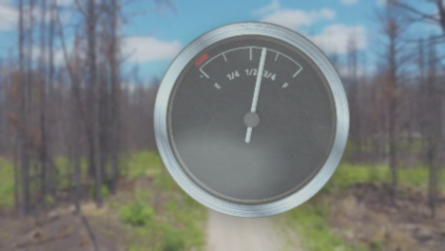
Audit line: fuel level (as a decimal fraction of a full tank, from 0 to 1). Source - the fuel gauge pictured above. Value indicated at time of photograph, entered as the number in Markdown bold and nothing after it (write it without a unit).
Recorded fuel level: **0.625**
